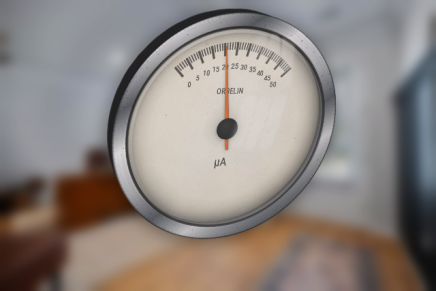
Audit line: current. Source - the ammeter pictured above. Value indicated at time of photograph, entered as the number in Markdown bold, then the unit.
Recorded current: **20** µA
